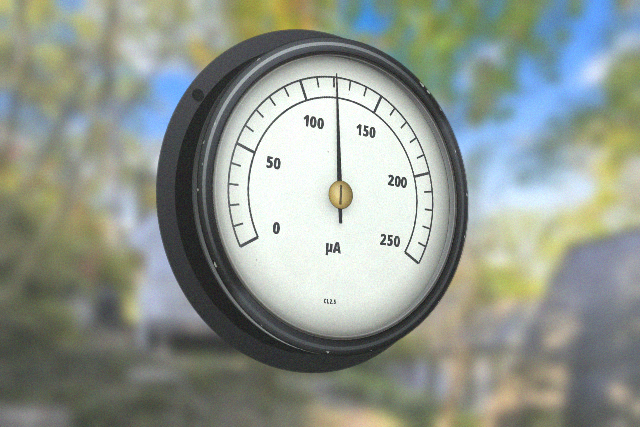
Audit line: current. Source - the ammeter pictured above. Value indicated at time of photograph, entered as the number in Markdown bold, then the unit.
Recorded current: **120** µA
